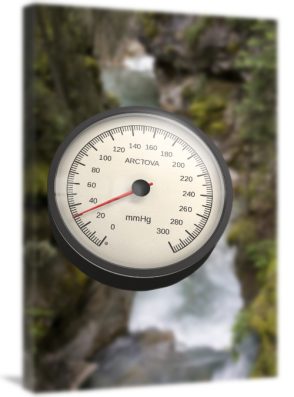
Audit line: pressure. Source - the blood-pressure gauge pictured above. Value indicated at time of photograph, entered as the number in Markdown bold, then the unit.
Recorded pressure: **30** mmHg
